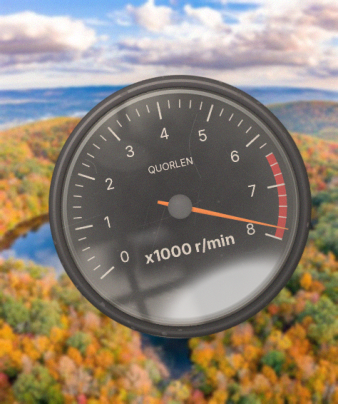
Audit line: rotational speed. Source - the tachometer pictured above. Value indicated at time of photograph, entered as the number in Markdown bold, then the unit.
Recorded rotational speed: **7800** rpm
